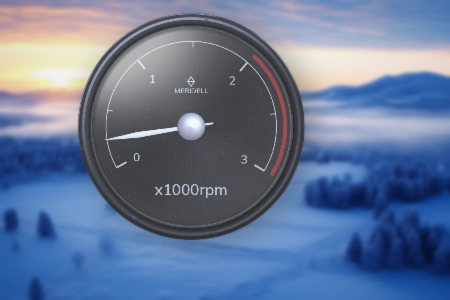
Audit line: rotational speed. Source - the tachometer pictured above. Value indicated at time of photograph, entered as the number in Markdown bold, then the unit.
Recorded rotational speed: **250** rpm
